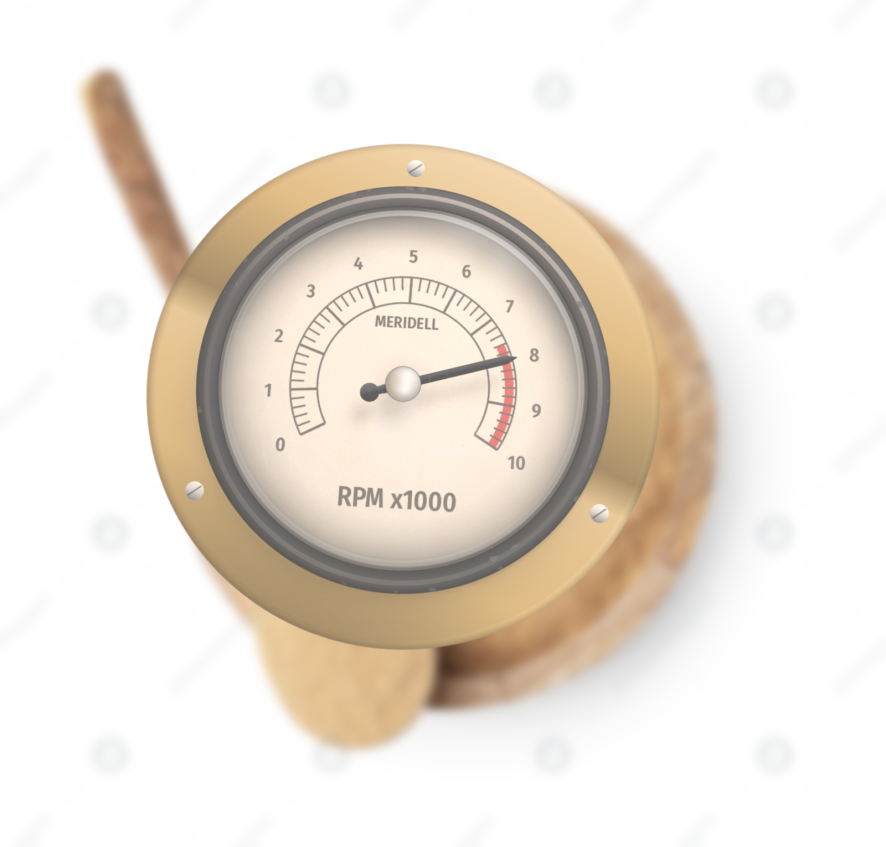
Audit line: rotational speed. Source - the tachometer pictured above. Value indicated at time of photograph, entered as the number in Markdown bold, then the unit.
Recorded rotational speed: **8000** rpm
